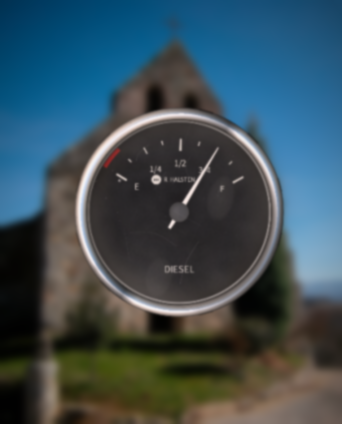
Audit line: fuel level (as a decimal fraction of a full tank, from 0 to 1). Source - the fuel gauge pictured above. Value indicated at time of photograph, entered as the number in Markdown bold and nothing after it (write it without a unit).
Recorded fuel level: **0.75**
